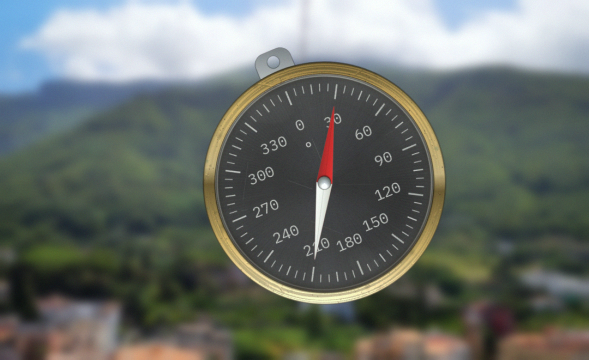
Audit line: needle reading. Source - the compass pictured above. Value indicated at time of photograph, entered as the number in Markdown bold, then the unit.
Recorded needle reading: **30** °
